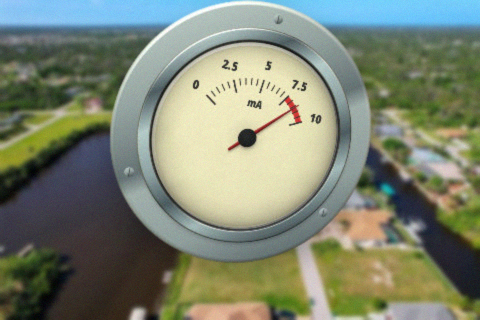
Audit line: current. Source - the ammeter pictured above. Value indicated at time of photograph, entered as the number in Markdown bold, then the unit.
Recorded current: **8.5** mA
